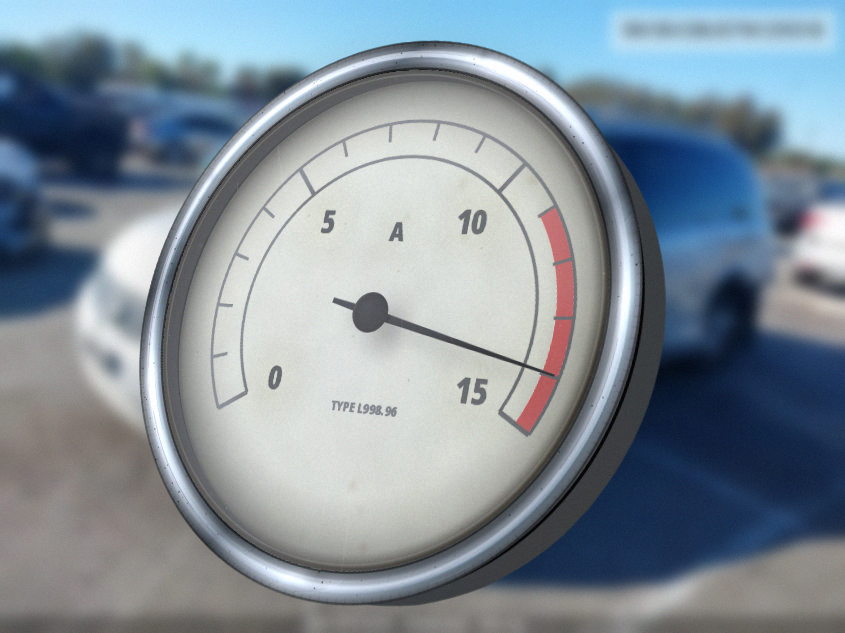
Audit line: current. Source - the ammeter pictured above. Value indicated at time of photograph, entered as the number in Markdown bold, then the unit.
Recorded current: **14** A
